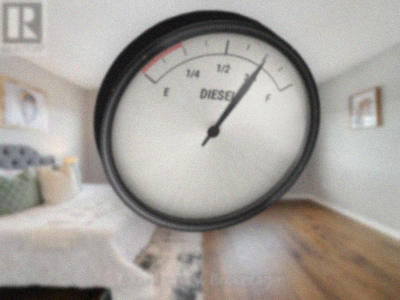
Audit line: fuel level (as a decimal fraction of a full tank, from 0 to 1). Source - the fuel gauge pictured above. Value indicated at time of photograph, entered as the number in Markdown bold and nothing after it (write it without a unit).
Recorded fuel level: **0.75**
